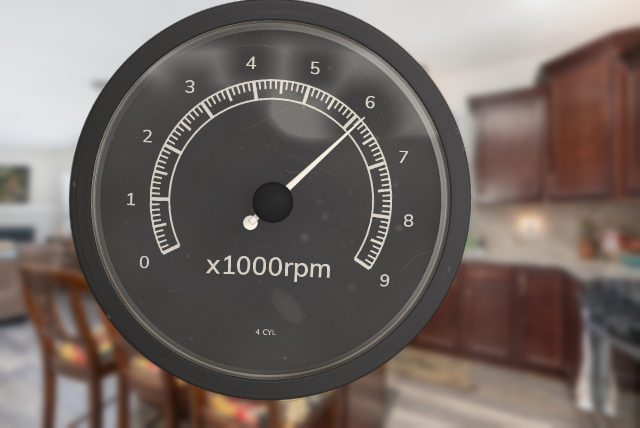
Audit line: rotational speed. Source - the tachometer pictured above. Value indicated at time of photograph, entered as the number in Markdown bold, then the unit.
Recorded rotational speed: **6100** rpm
